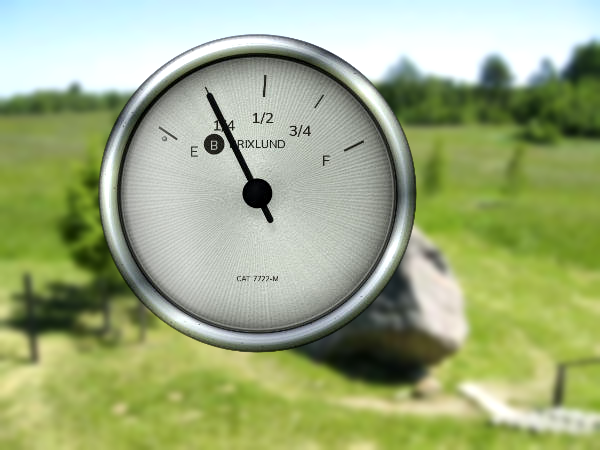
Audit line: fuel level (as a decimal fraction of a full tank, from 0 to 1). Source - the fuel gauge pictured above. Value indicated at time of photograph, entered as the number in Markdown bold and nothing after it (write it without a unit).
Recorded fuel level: **0.25**
